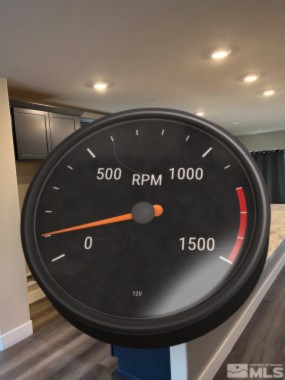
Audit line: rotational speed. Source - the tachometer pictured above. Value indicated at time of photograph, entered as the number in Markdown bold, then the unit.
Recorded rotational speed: **100** rpm
